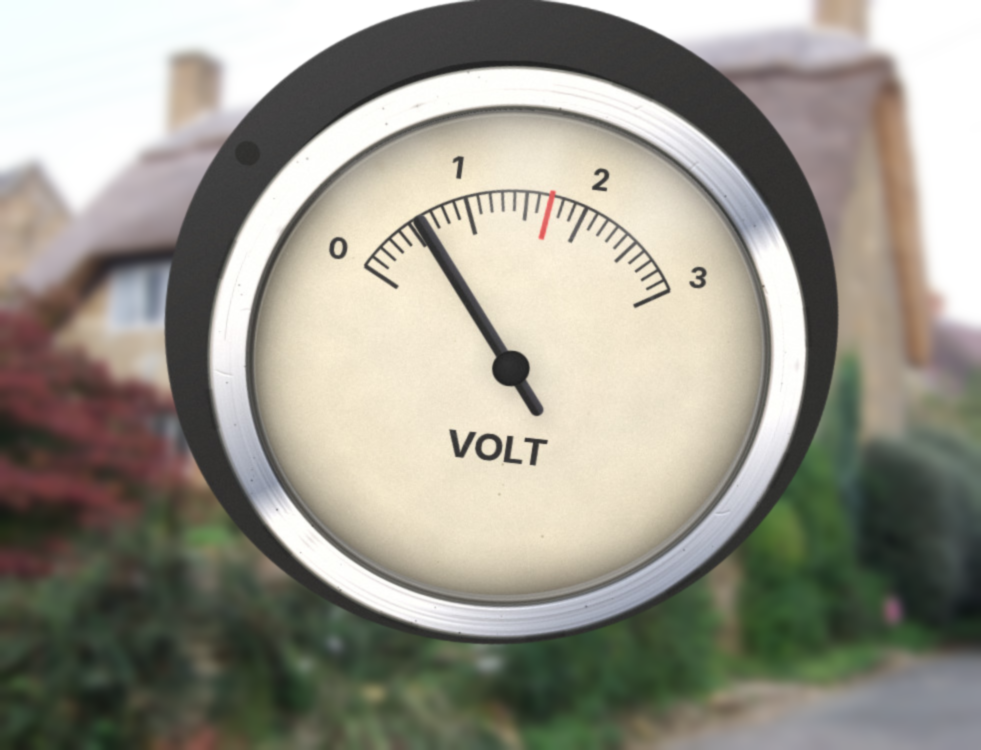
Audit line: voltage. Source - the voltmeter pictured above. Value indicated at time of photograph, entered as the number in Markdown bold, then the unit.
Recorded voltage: **0.6** V
